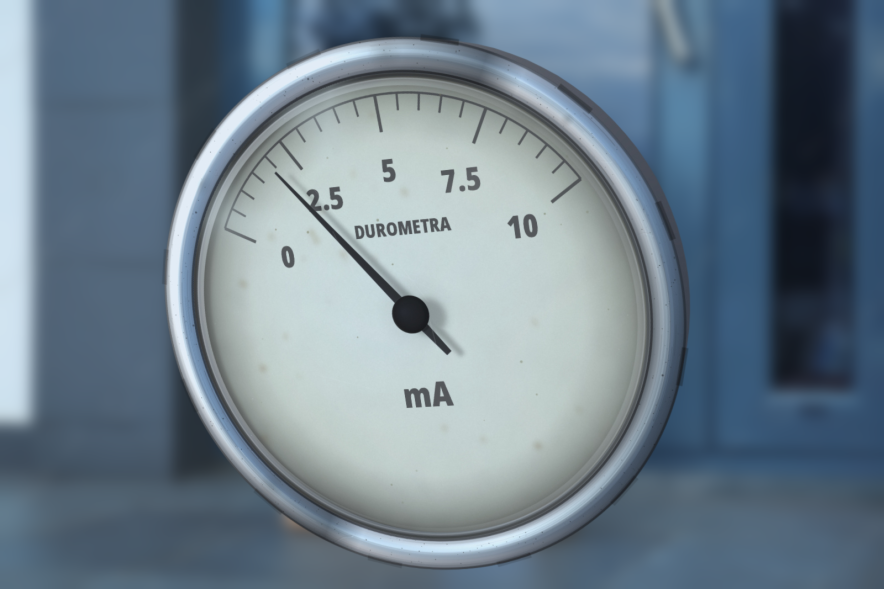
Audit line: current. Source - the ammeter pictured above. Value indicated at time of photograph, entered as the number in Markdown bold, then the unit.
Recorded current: **2** mA
